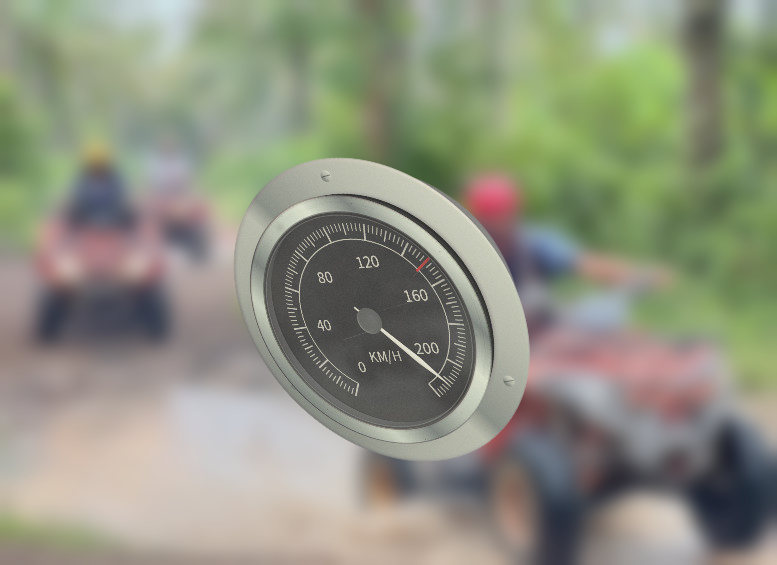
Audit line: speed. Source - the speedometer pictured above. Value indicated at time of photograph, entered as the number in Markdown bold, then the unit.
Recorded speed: **210** km/h
